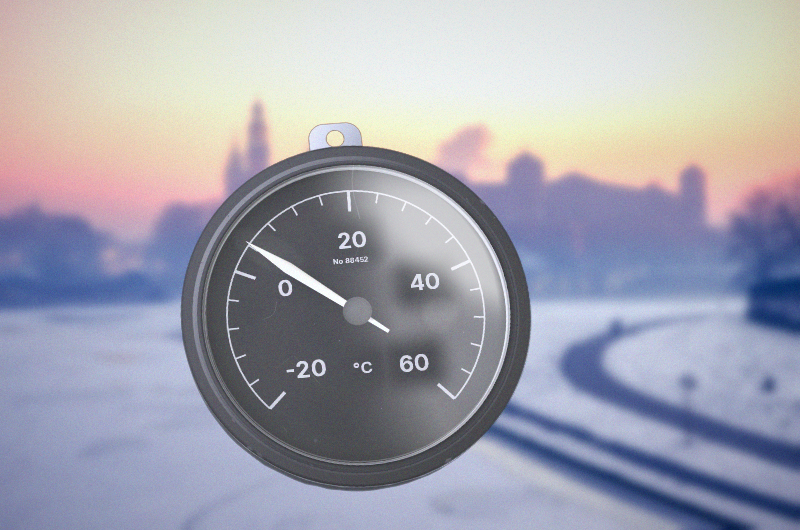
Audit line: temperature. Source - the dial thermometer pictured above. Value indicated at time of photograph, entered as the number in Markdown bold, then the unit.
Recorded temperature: **4** °C
